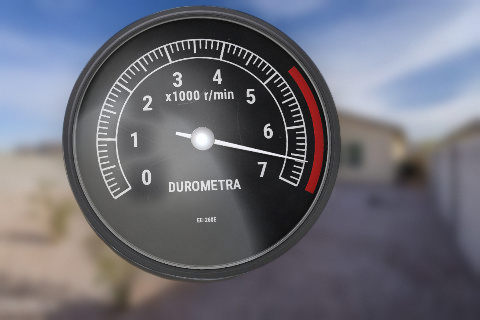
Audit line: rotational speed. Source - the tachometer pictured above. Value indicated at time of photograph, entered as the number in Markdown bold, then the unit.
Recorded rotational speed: **6600** rpm
